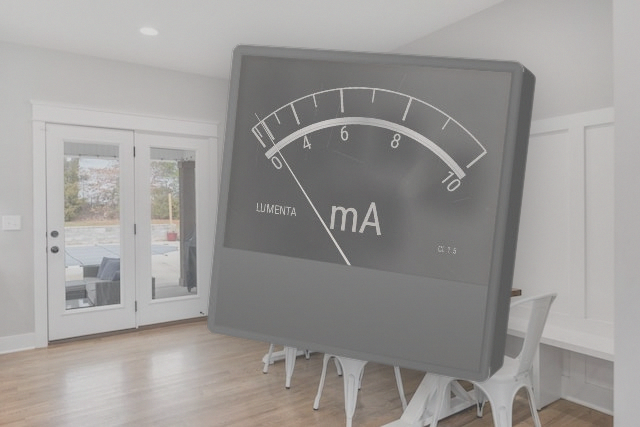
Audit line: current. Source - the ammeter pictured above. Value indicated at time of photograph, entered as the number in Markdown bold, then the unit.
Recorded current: **2** mA
